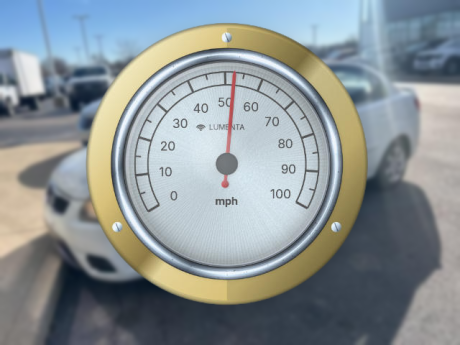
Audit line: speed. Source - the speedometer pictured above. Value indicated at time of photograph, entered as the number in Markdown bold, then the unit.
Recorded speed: **52.5** mph
